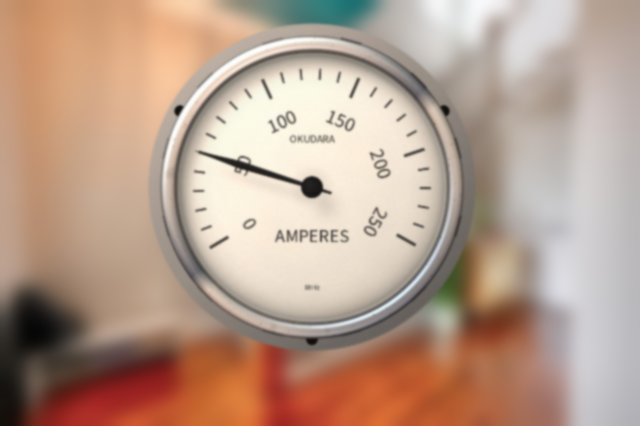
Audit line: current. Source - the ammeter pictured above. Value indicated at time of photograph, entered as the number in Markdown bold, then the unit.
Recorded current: **50** A
